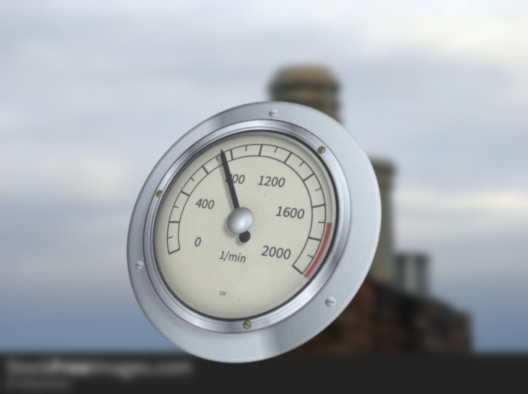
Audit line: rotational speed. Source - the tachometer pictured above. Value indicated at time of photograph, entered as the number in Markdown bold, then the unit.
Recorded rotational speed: **750** rpm
